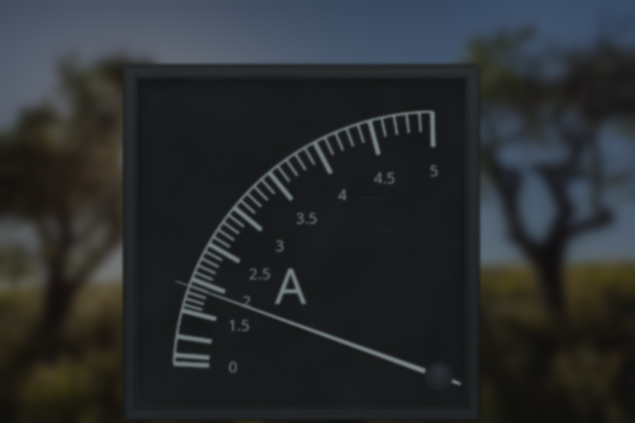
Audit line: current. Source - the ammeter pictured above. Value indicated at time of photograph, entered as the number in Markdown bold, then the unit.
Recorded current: **1.9** A
